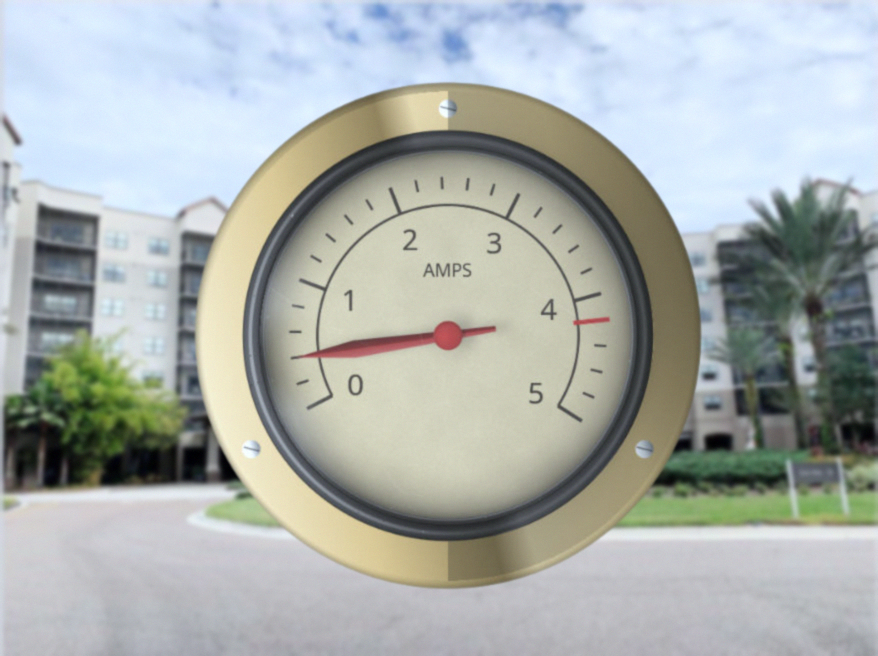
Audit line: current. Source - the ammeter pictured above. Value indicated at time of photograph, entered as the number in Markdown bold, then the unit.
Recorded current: **0.4** A
